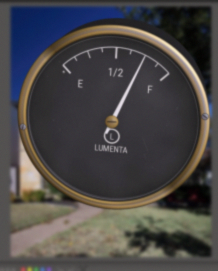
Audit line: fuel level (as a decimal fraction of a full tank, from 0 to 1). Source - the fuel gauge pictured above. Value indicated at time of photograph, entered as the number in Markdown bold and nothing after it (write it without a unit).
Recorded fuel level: **0.75**
